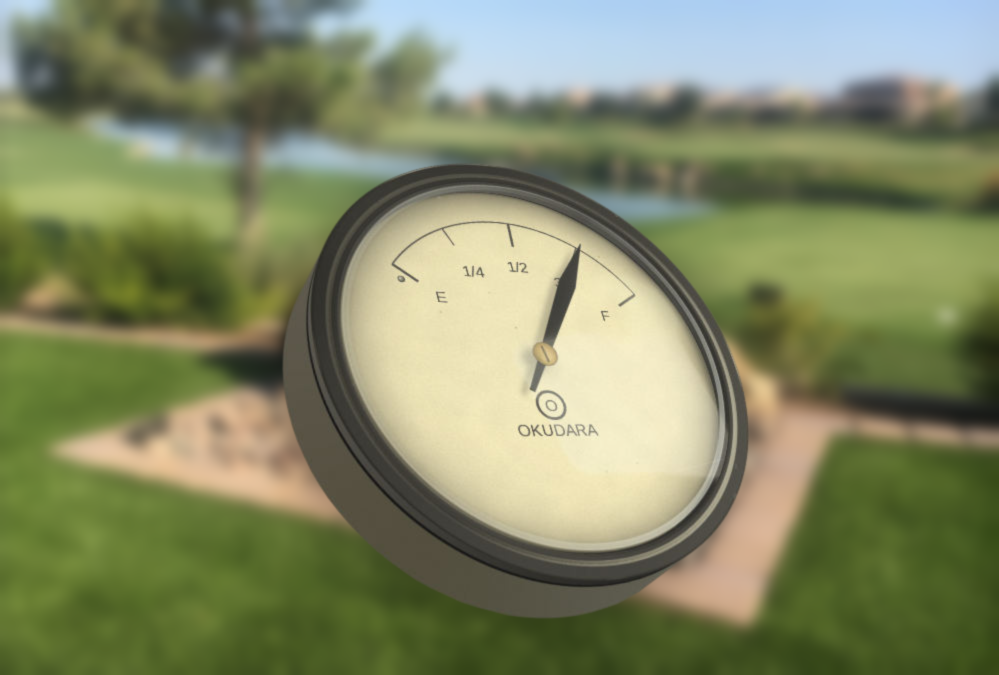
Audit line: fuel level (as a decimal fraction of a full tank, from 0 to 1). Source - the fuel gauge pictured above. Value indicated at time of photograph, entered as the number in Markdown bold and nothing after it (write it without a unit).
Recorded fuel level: **0.75**
